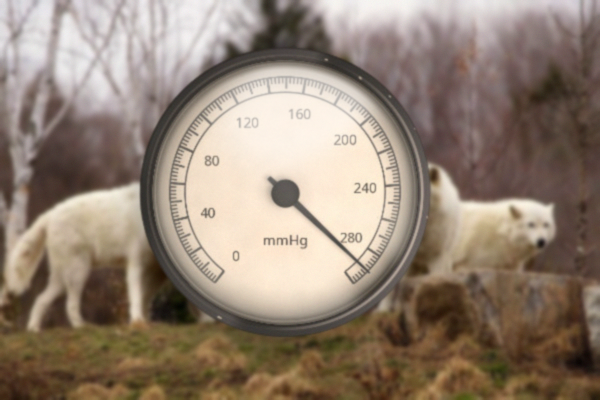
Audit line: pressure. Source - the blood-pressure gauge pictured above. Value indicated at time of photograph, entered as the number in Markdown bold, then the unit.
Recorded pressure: **290** mmHg
